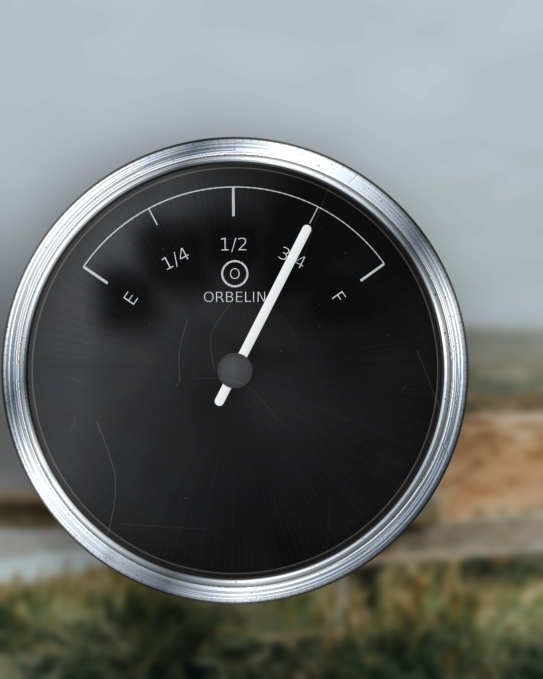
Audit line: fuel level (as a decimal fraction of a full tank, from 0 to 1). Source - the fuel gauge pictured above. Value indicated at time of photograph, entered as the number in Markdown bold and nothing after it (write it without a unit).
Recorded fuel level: **0.75**
